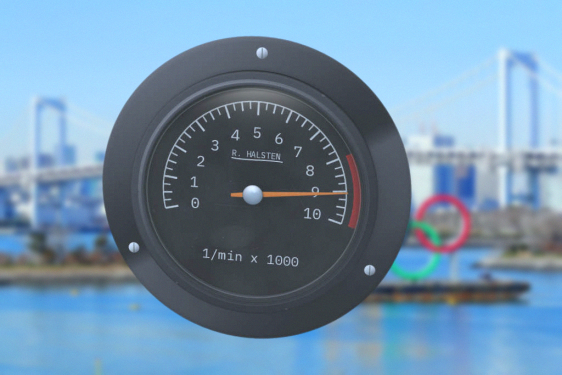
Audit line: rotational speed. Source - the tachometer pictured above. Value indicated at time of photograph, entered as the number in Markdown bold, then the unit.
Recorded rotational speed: **9000** rpm
